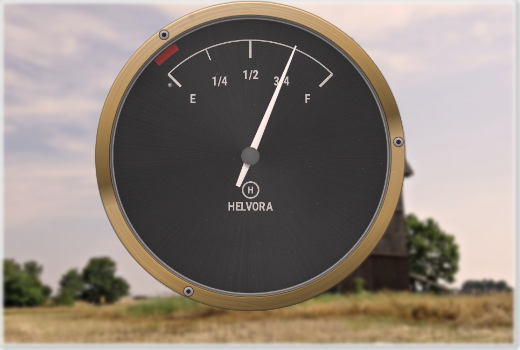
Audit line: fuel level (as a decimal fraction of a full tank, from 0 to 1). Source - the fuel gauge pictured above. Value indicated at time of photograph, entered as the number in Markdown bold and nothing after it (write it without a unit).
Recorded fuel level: **0.75**
